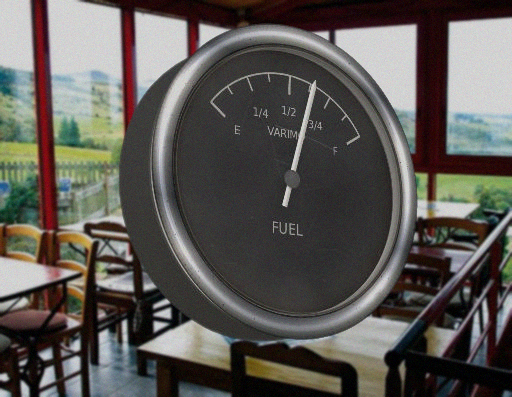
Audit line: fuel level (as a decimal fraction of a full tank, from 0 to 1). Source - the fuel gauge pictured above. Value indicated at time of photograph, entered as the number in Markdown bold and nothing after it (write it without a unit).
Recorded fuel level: **0.625**
